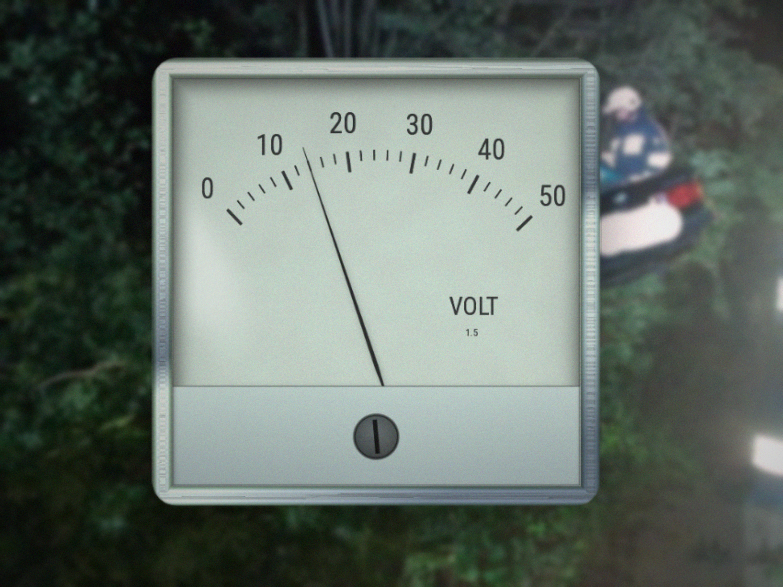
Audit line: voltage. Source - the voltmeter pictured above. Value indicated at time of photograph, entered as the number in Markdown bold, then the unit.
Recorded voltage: **14** V
